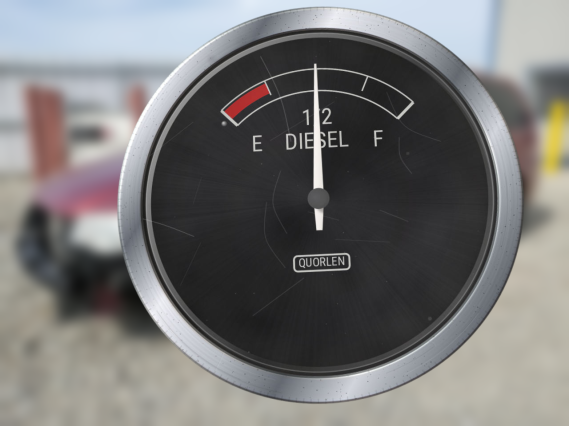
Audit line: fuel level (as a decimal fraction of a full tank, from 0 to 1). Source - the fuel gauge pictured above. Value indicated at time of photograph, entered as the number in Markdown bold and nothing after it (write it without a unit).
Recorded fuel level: **0.5**
